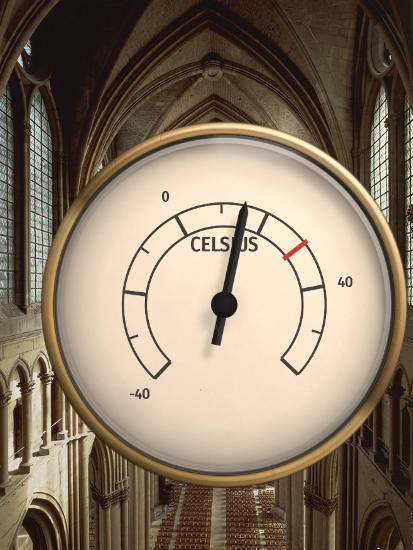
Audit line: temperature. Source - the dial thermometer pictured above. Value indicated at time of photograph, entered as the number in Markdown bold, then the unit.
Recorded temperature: **15** °C
